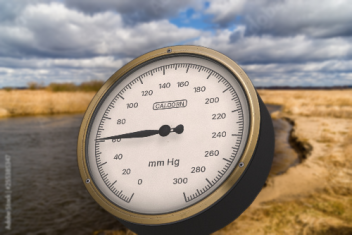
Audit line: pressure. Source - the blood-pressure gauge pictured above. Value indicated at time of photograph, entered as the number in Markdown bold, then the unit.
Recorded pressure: **60** mmHg
